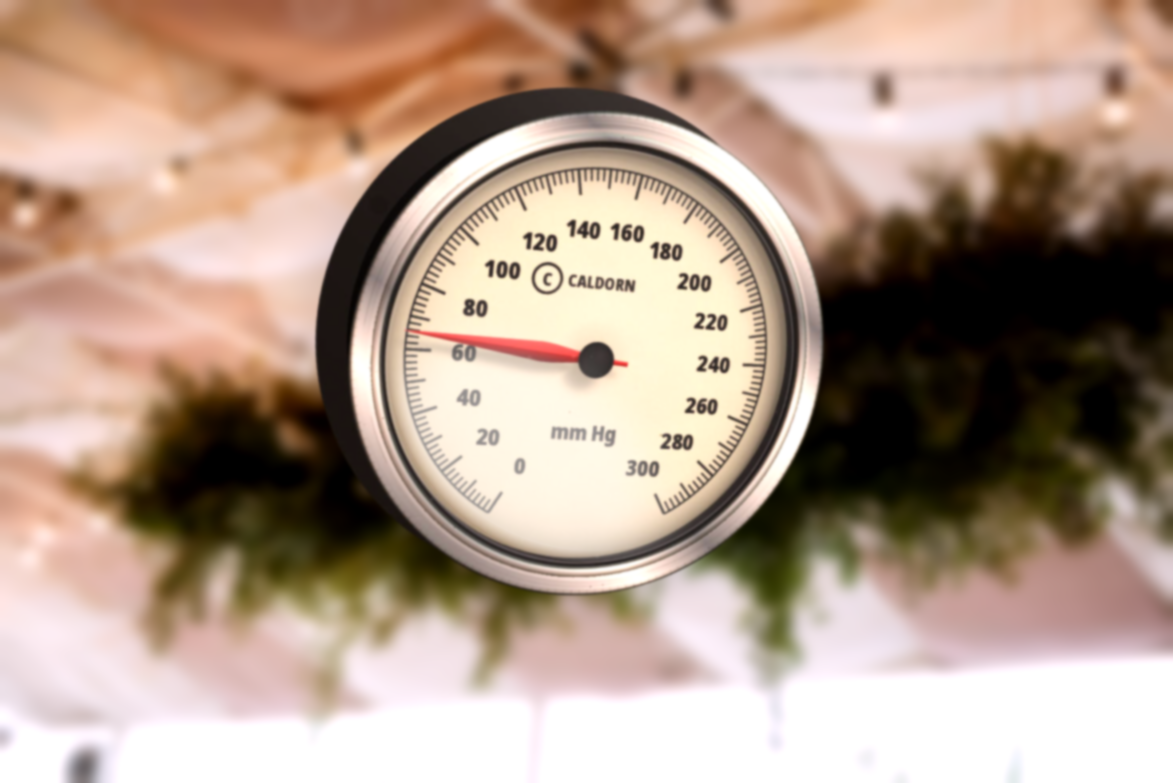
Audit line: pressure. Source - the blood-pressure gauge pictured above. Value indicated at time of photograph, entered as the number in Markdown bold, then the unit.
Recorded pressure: **66** mmHg
